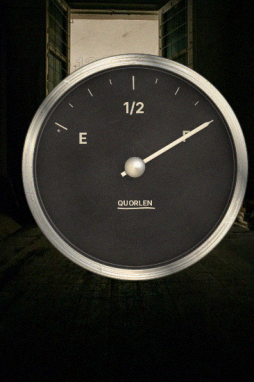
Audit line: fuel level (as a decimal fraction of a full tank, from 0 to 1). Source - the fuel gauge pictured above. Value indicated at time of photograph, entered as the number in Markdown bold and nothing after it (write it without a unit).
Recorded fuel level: **1**
